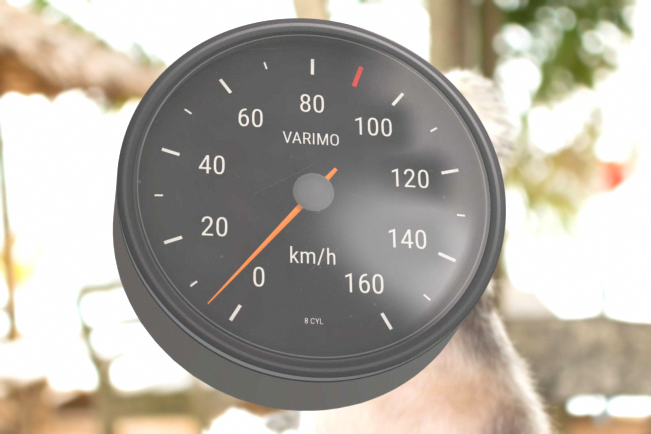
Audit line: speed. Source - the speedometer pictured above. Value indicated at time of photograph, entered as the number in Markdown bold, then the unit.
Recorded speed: **5** km/h
